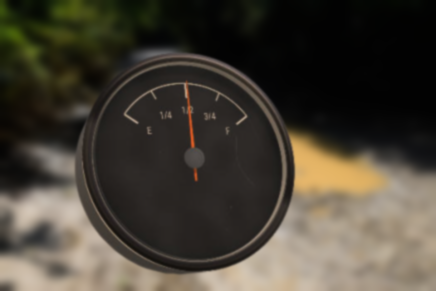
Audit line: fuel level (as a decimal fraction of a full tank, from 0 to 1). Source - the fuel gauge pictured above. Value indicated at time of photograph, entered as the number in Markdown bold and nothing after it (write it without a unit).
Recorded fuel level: **0.5**
